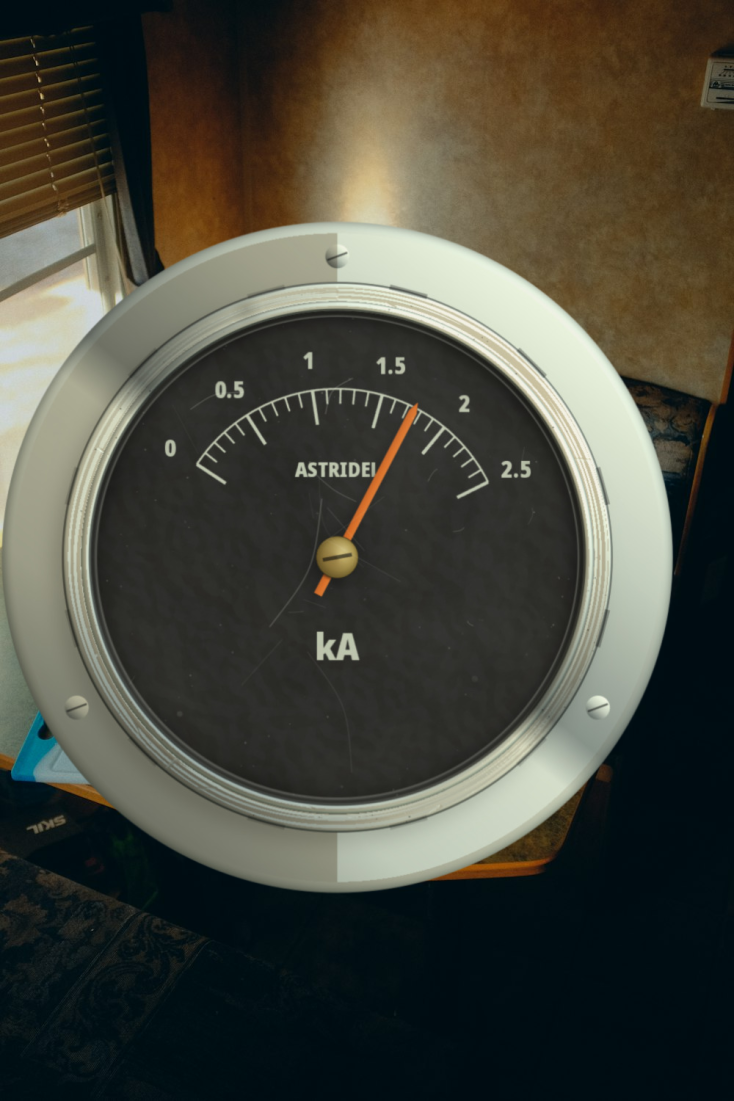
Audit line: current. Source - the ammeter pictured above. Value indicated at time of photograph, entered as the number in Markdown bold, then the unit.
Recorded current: **1.75** kA
